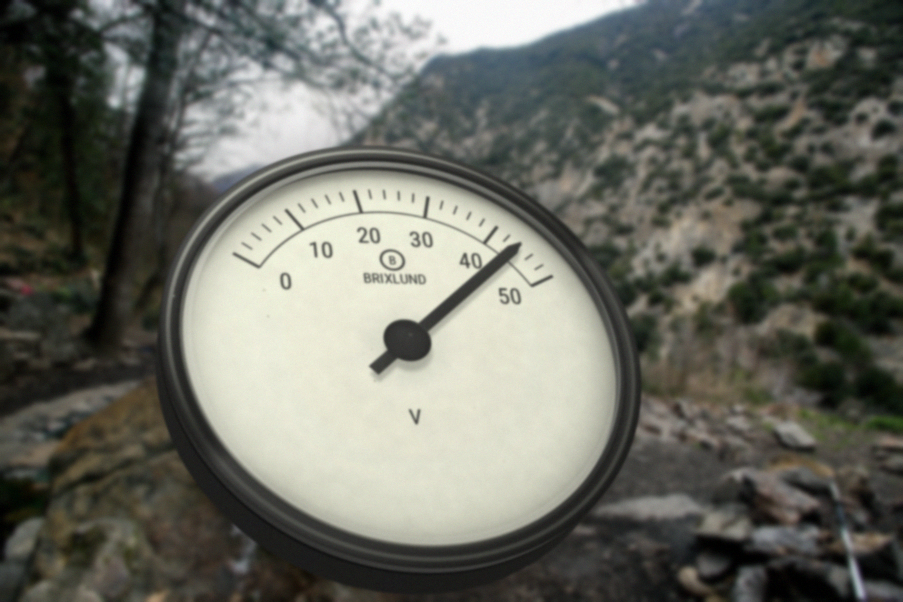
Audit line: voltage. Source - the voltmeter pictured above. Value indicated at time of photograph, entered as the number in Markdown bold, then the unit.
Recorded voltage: **44** V
